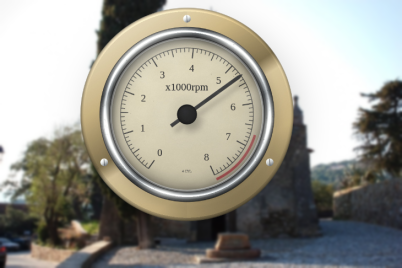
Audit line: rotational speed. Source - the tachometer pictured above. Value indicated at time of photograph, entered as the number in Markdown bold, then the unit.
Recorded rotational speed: **5300** rpm
